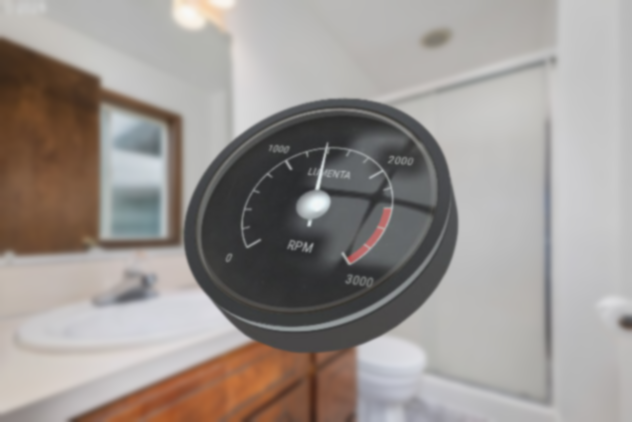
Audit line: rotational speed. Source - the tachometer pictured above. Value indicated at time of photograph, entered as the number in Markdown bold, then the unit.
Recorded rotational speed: **1400** rpm
